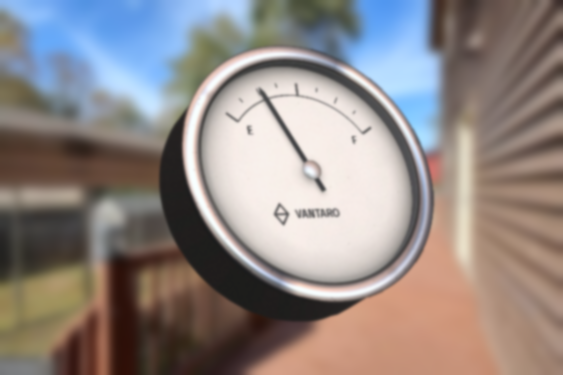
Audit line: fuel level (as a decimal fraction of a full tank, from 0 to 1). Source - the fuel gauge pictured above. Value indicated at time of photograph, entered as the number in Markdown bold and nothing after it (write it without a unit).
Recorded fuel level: **0.25**
